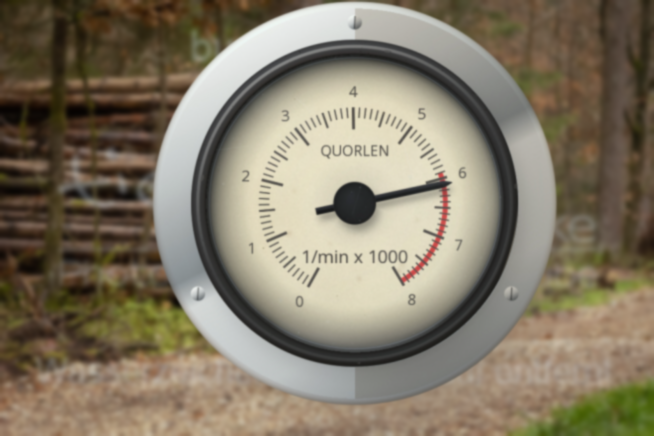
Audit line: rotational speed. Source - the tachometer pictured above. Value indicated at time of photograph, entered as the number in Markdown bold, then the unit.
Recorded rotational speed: **6100** rpm
